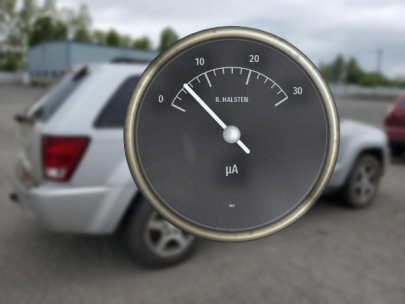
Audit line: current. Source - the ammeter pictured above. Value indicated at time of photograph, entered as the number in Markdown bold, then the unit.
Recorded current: **5** µA
